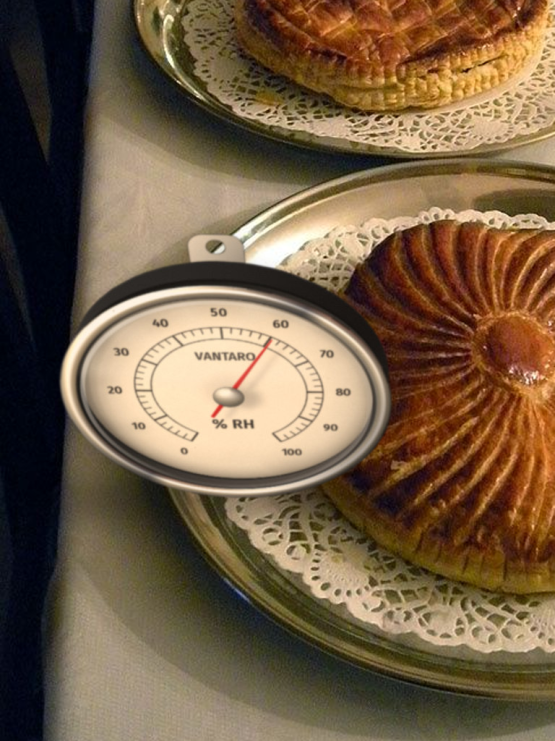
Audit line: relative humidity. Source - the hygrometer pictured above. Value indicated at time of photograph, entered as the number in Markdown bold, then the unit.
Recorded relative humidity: **60** %
